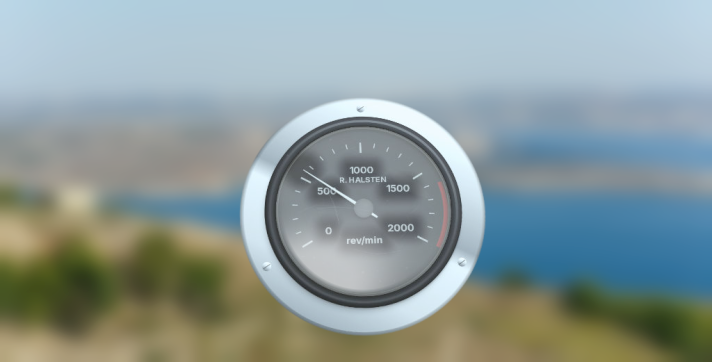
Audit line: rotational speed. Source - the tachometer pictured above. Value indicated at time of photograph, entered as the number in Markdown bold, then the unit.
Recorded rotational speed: **550** rpm
